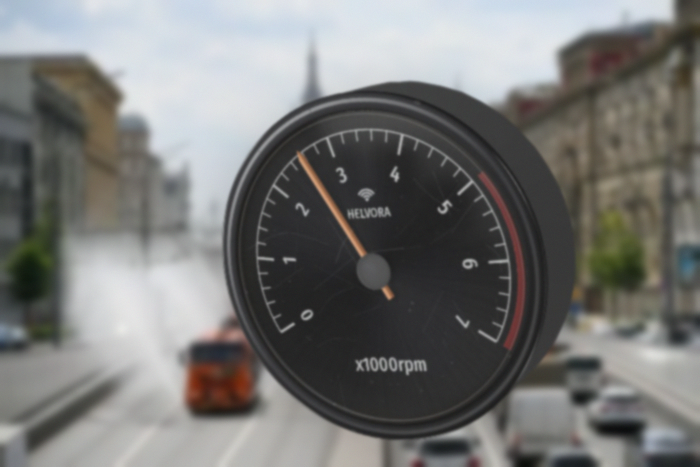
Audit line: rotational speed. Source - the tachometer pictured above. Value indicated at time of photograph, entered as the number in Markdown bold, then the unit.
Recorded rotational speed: **2600** rpm
